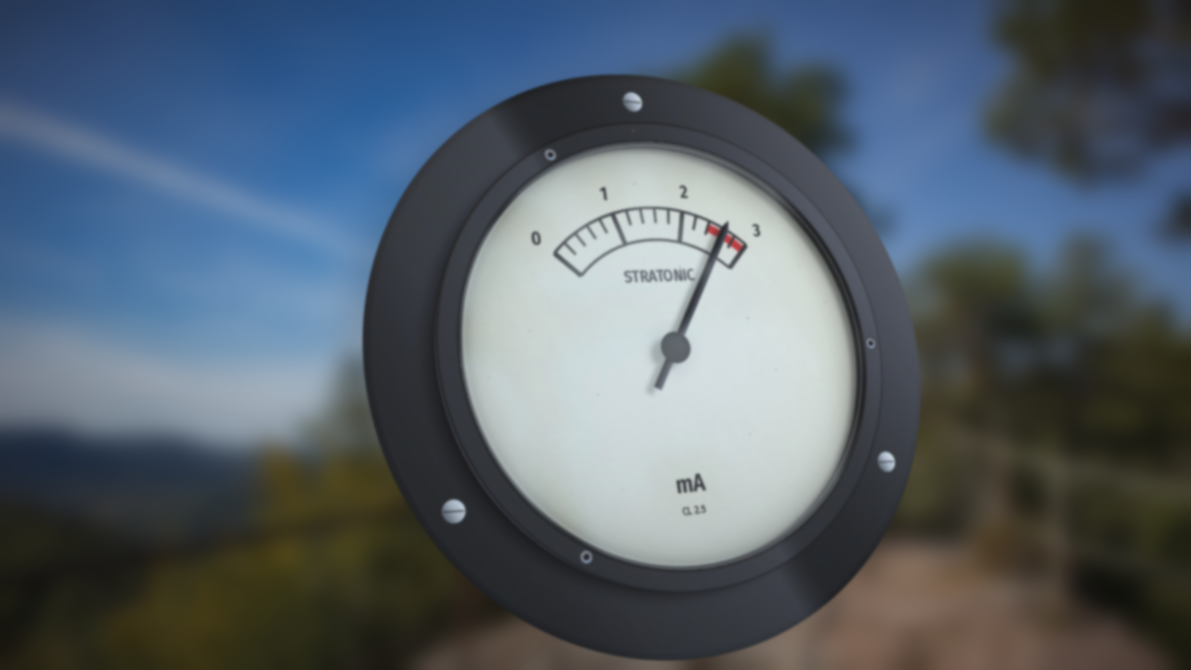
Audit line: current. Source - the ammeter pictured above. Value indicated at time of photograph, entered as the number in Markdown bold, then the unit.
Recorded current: **2.6** mA
